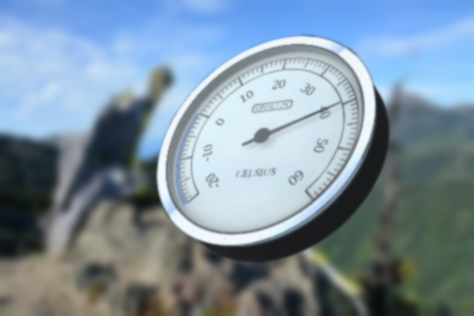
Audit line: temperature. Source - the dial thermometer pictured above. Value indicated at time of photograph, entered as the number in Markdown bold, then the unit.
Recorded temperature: **40** °C
